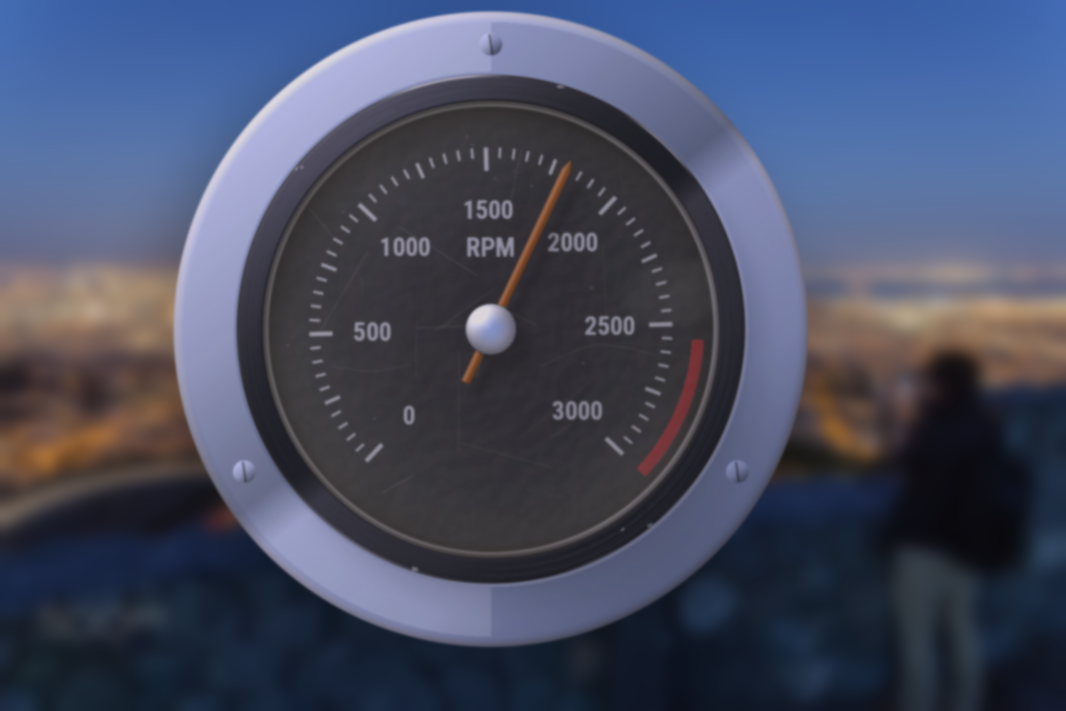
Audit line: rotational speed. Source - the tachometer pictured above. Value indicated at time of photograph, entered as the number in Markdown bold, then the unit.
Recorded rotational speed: **1800** rpm
